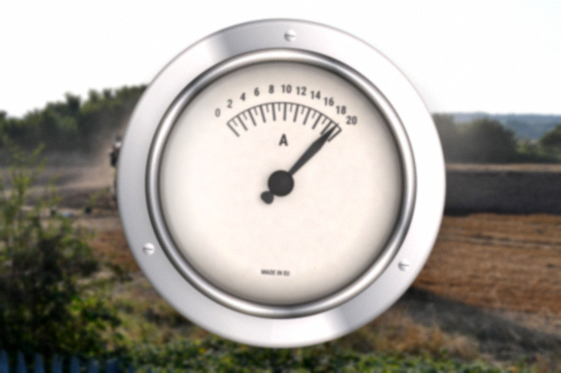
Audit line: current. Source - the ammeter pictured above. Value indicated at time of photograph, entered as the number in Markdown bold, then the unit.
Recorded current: **19** A
